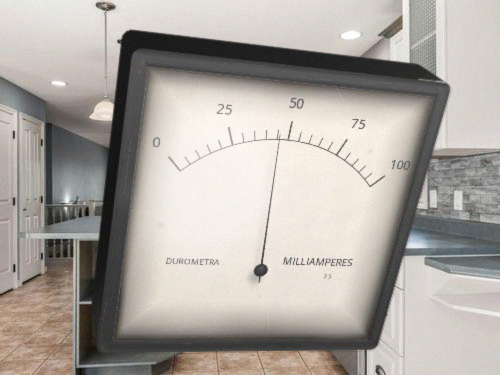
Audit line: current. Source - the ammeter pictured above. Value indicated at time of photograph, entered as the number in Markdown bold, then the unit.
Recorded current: **45** mA
